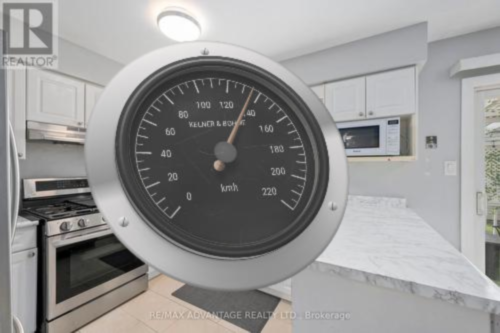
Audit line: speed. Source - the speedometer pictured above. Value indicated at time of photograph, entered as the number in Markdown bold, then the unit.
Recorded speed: **135** km/h
